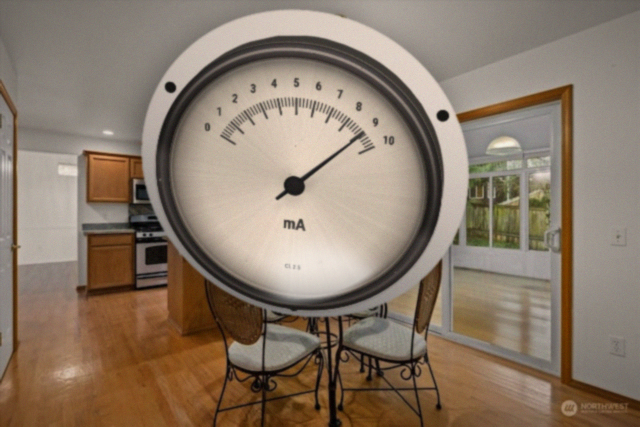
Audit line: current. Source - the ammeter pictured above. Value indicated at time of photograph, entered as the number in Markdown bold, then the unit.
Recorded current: **9** mA
